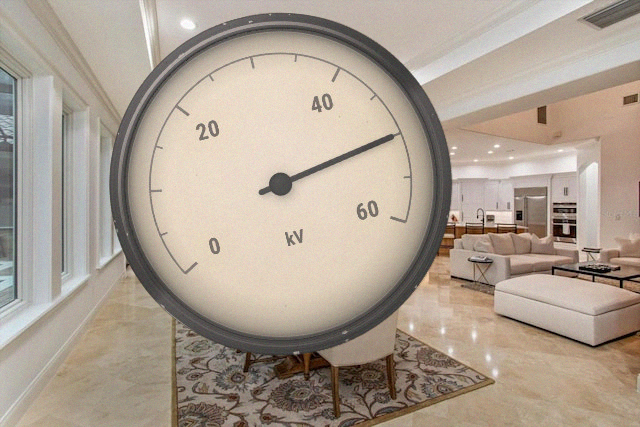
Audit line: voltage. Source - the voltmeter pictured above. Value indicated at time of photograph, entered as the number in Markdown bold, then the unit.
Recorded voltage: **50** kV
